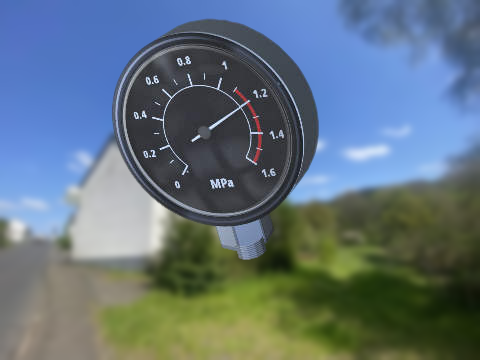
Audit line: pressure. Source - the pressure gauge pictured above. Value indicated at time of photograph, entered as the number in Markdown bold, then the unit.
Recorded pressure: **1.2** MPa
